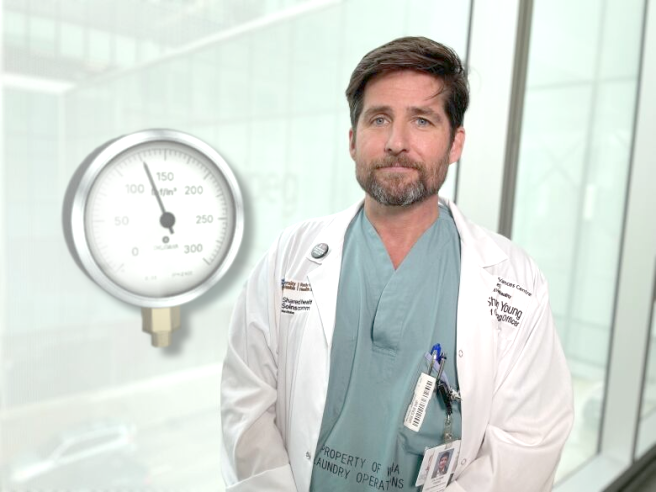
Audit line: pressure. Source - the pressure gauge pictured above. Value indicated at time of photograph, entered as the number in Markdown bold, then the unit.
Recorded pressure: **125** psi
